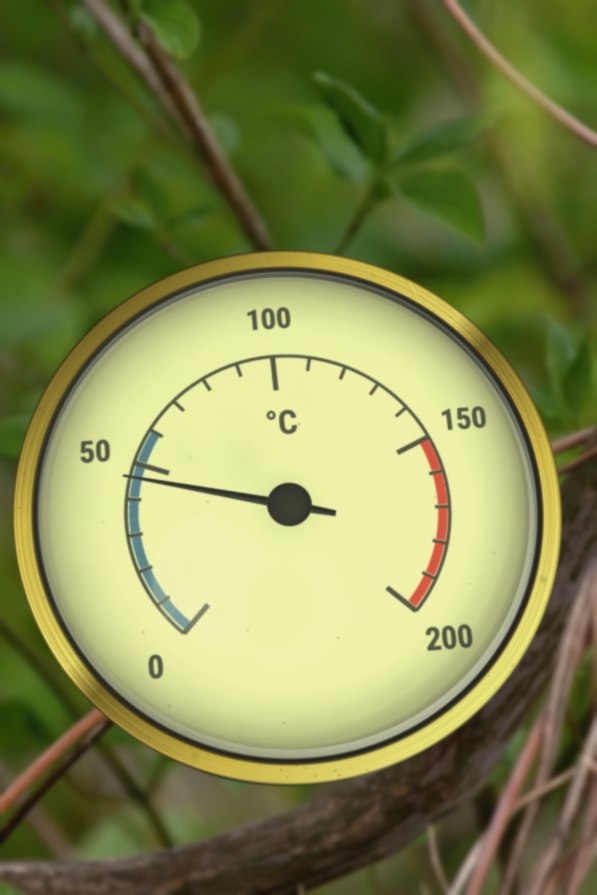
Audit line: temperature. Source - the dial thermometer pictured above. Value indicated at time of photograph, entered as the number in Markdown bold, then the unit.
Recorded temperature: **45** °C
